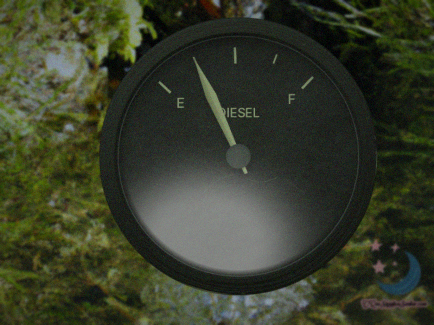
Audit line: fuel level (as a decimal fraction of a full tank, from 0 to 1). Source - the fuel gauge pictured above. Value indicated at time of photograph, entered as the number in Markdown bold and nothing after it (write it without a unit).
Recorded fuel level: **0.25**
